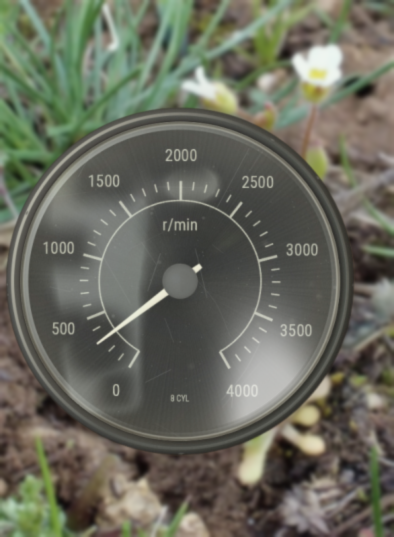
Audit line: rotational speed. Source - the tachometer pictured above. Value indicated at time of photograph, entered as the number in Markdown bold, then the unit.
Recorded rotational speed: **300** rpm
